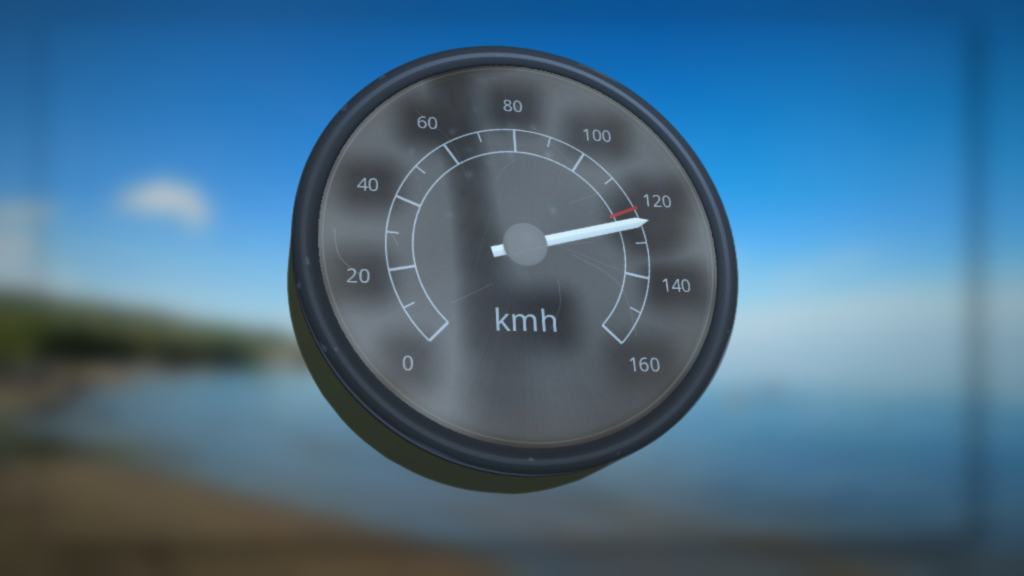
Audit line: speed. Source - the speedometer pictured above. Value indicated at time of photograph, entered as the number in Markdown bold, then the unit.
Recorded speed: **125** km/h
